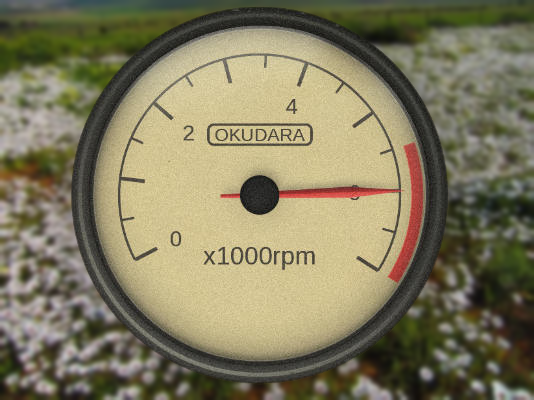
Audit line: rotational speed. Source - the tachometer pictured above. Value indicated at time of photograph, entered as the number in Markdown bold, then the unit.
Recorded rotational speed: **6000** rpm
